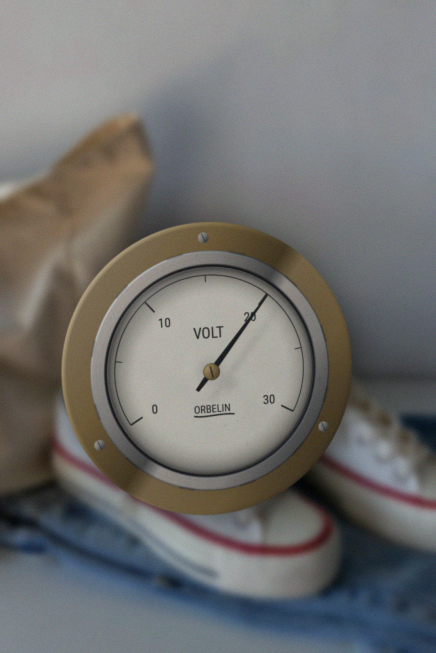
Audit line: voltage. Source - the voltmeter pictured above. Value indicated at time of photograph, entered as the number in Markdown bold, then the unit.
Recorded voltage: **20** V
